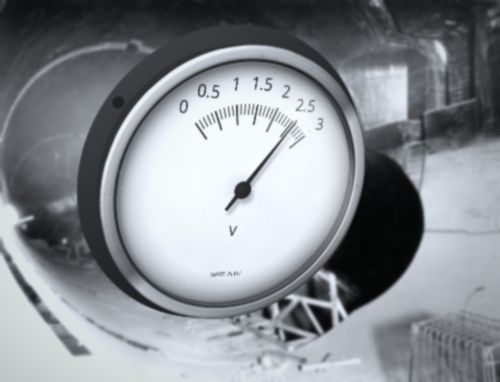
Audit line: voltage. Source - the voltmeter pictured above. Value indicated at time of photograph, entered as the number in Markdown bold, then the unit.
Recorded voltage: **2.5** V
